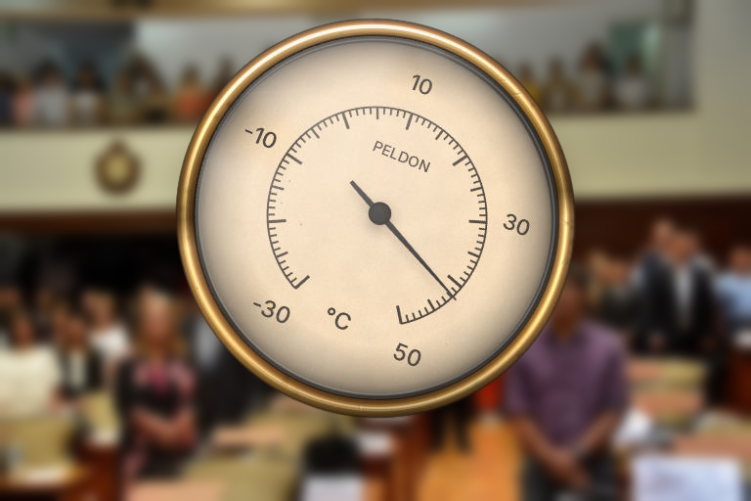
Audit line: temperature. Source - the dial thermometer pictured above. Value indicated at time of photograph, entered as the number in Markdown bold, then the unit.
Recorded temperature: **42** °C
